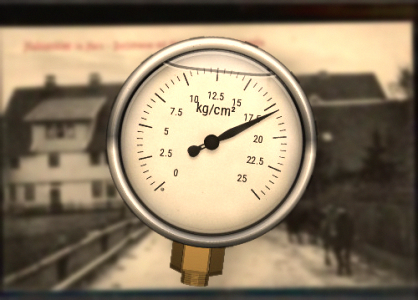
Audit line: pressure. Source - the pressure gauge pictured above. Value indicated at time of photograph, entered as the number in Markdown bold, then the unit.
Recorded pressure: **18** kg/cm²
